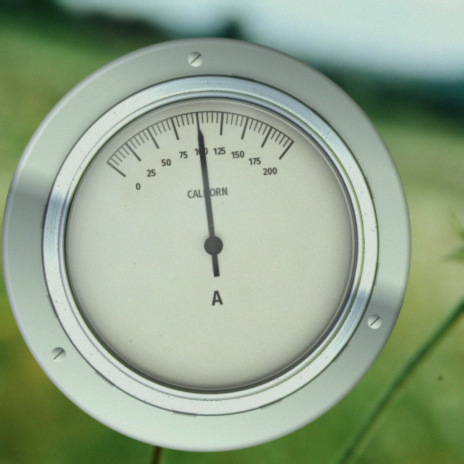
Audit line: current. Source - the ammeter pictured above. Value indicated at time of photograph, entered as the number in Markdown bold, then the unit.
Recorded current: **100** A
